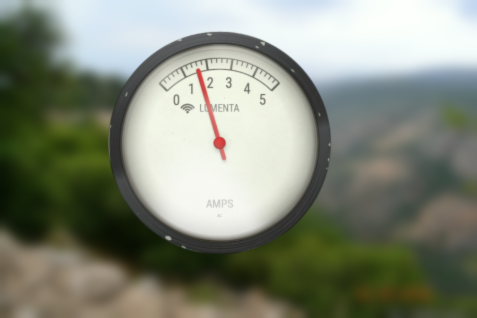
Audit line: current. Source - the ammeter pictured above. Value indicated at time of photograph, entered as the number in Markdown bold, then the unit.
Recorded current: **1.6** A
